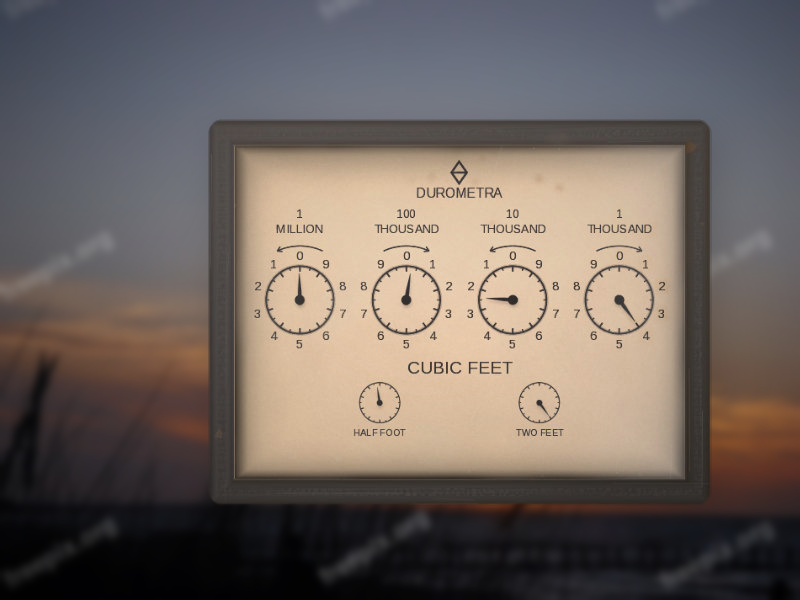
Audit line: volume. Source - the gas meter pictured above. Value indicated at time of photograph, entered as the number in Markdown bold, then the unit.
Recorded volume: **2400** ft³
